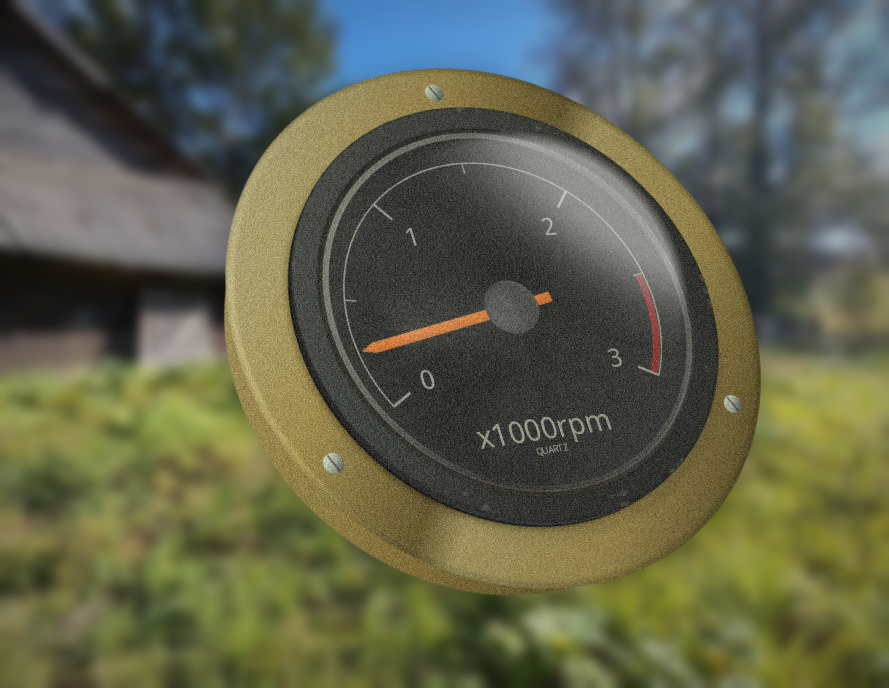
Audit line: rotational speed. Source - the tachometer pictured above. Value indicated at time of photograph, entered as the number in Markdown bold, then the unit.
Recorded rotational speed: **250** rpm
